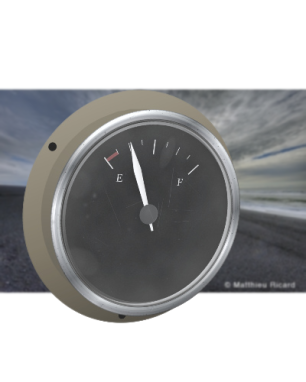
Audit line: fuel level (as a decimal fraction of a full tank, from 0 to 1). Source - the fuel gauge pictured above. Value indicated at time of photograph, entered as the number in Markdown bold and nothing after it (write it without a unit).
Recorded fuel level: **0.25**
